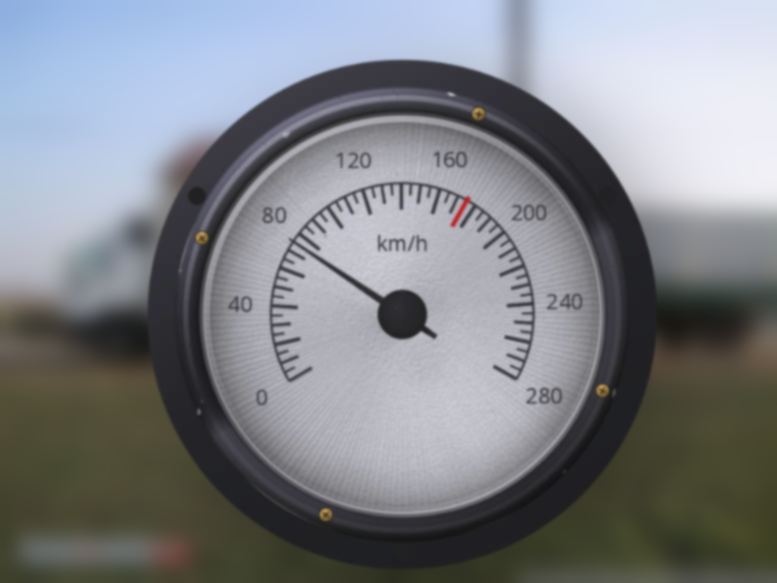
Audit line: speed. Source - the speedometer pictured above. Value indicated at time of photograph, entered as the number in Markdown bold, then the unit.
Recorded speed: **75** km/h
